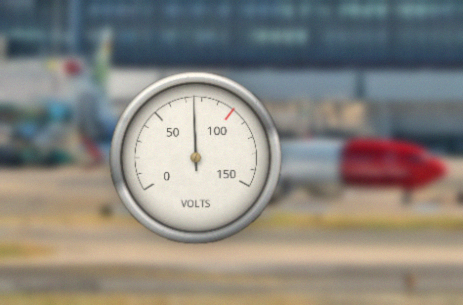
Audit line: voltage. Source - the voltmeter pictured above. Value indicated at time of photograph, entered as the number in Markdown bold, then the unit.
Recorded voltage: **75** V
